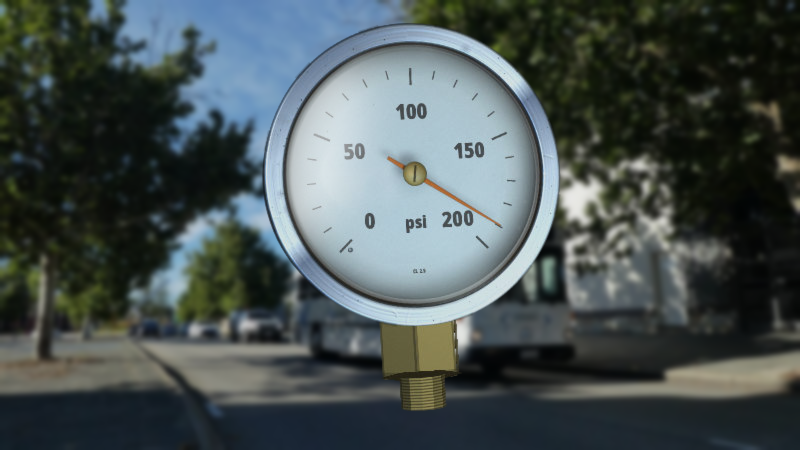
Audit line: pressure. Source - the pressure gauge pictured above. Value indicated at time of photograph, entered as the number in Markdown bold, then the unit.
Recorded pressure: **190** psi
